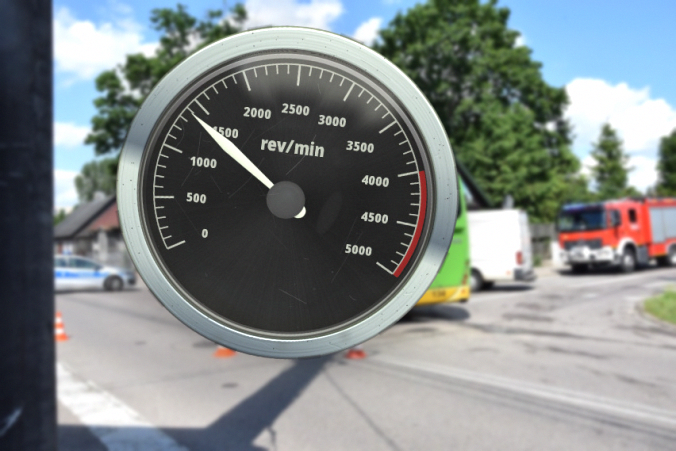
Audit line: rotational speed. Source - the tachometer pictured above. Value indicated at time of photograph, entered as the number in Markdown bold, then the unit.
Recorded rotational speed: **1400** rpm
